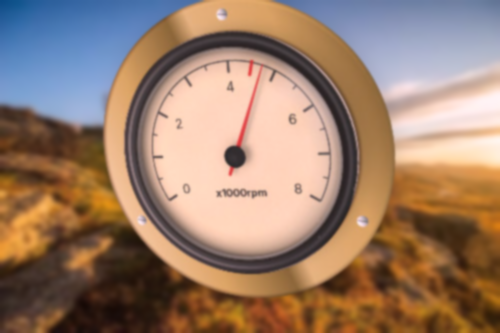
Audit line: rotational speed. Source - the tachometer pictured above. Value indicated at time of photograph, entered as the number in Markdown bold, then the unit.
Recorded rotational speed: **4750** rpm
